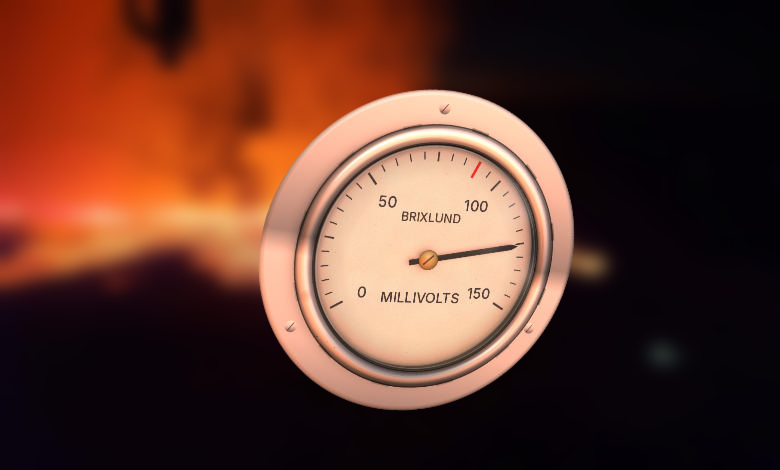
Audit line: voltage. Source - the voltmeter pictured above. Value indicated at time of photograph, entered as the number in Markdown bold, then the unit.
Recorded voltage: **125** mV
